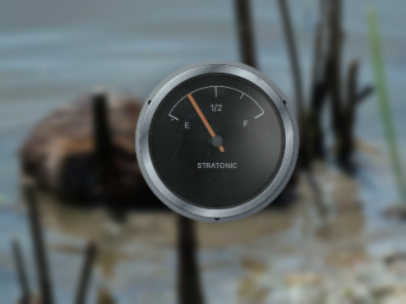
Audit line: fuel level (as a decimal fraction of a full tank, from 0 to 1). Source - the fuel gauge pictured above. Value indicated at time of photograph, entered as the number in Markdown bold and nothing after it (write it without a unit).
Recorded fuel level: **0.25**
